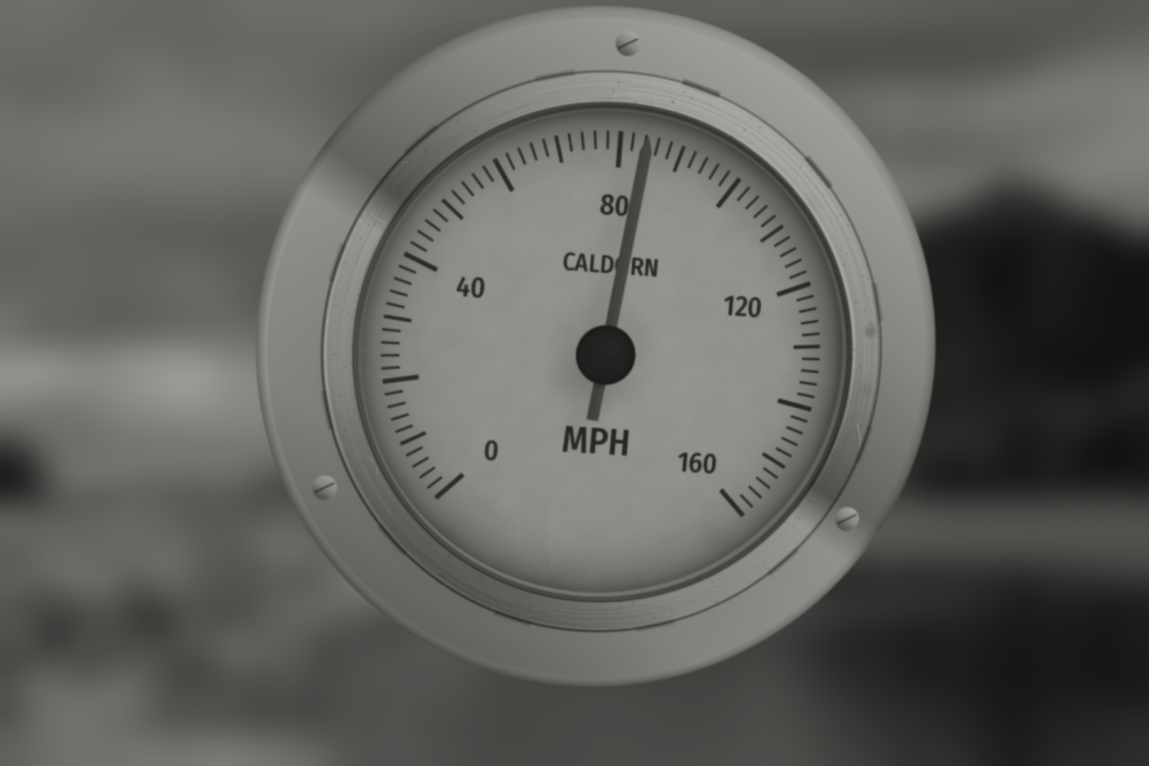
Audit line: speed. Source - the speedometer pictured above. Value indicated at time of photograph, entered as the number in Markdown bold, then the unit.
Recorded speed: **84** mph
